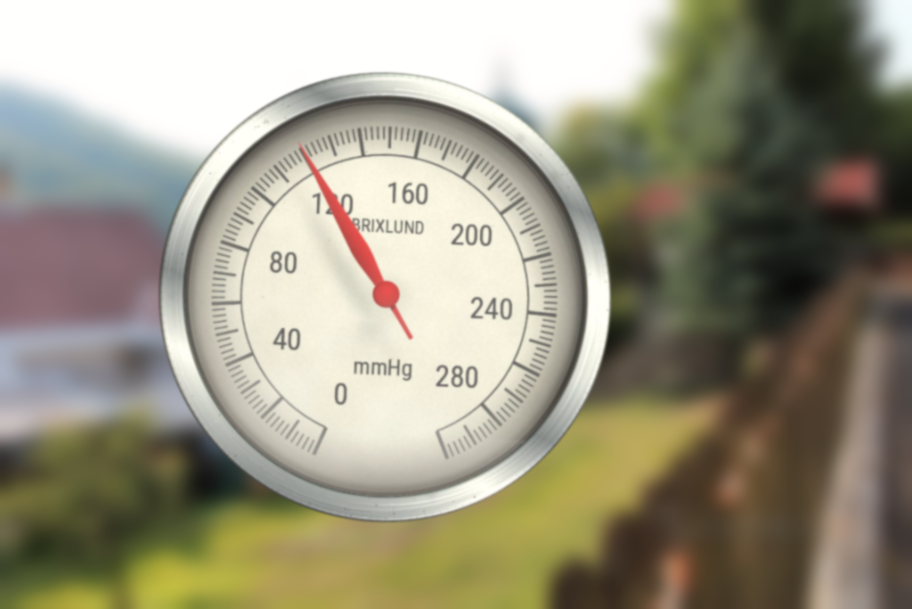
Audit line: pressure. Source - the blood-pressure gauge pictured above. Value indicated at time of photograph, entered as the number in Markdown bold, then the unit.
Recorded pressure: **120** mmHg
